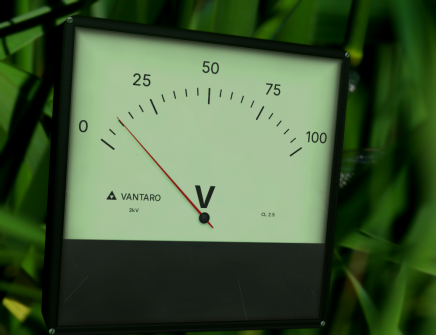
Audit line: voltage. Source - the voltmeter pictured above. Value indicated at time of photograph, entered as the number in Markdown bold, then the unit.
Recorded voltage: **10** V
